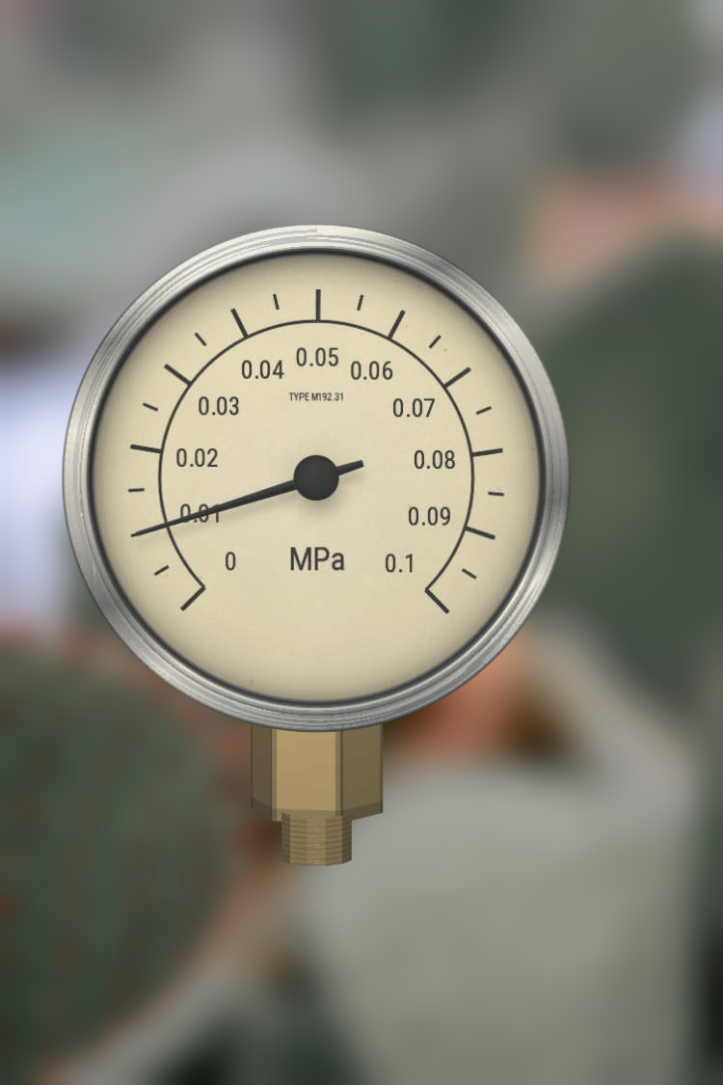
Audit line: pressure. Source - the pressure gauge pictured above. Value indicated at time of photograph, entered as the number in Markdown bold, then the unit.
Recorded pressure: **0.01** MPa
